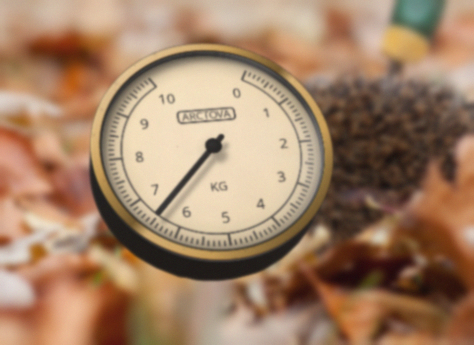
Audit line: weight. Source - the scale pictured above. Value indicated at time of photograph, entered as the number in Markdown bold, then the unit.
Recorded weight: **6.5** kg
